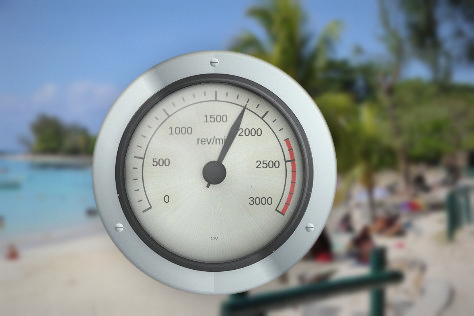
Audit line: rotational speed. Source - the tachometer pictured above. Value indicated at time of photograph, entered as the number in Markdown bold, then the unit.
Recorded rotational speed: **1800** rpm
